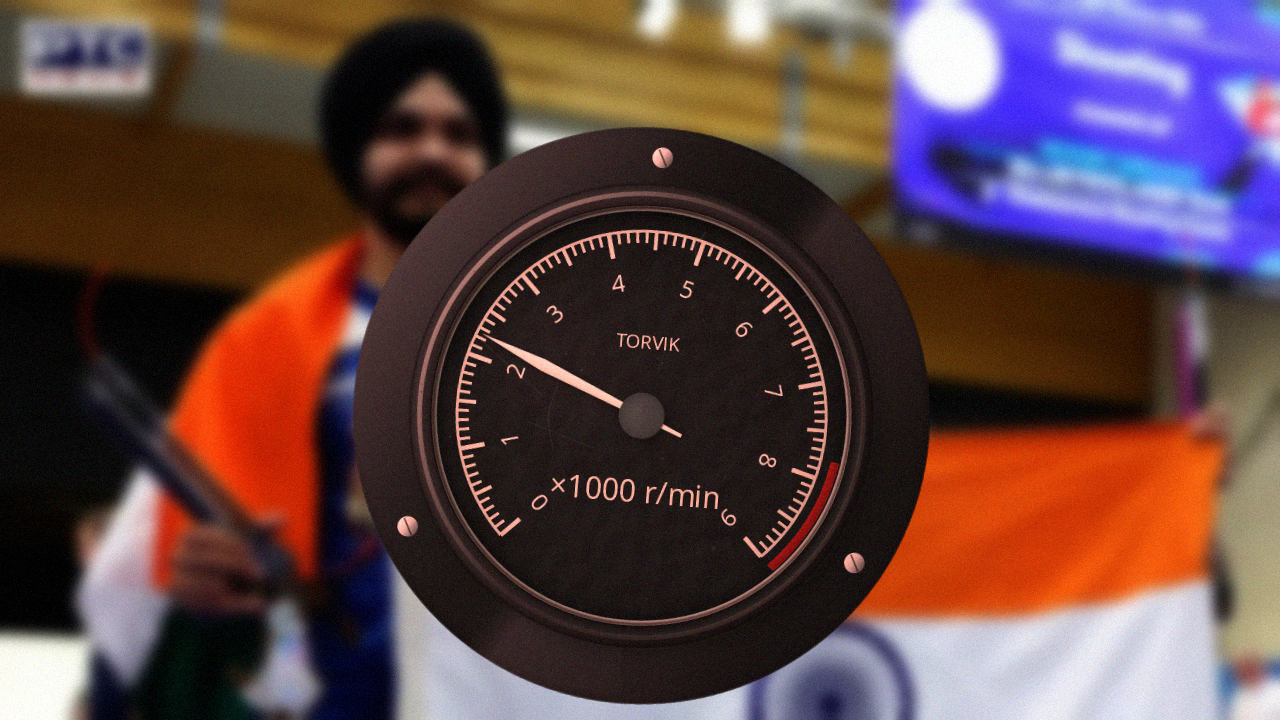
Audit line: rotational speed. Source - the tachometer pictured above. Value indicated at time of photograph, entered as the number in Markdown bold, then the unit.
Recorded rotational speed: **2250** rpm
